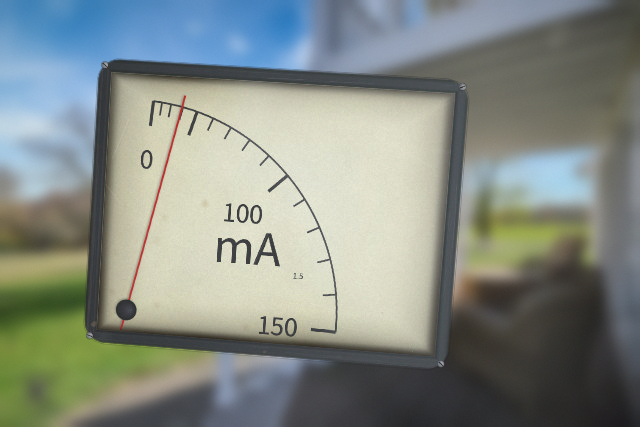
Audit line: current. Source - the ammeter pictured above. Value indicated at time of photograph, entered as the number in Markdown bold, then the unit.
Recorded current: **40** mA
